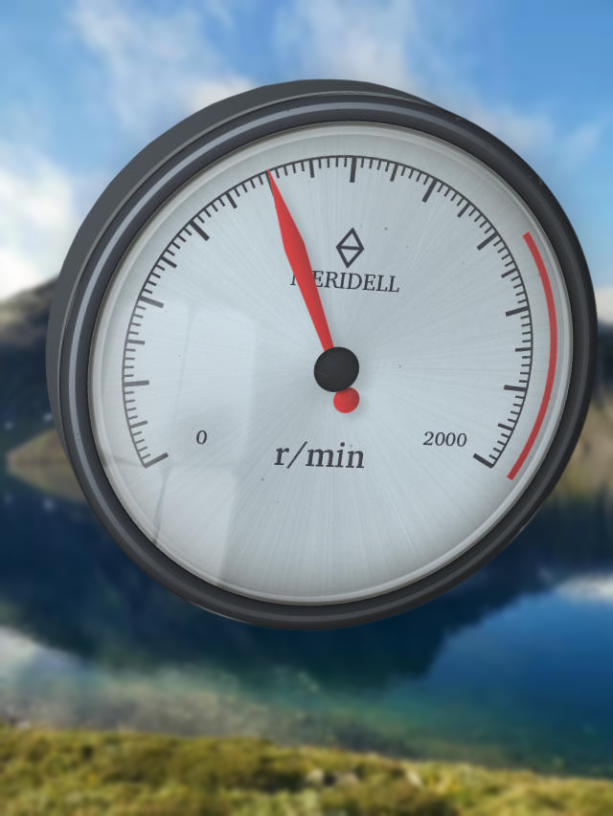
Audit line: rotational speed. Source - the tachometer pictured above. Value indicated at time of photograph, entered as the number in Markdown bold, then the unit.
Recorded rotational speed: **800** rpm
